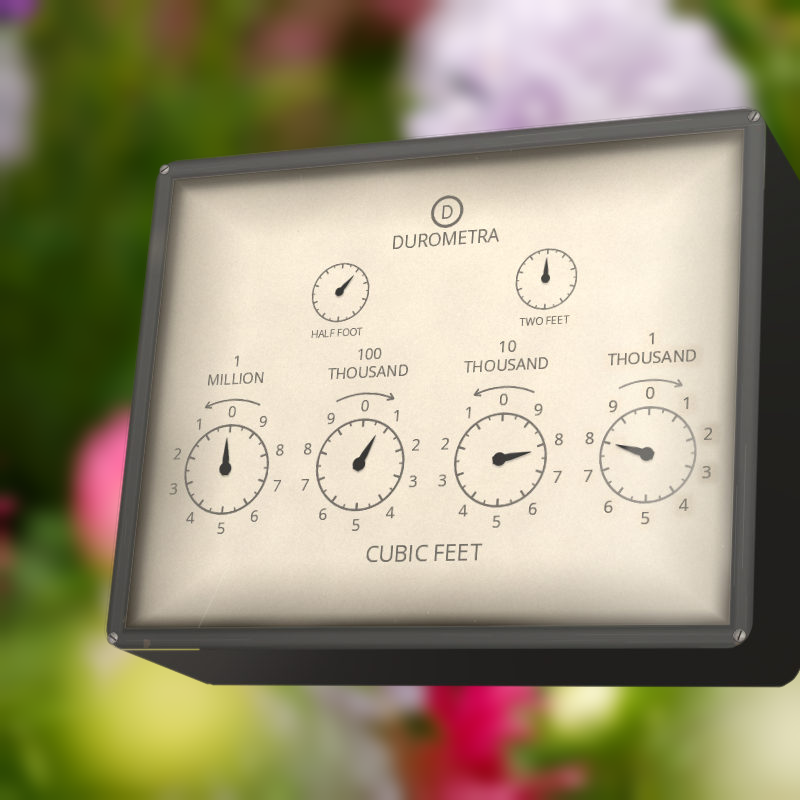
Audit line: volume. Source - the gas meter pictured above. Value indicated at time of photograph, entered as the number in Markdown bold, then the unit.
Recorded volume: **7800** ft³
